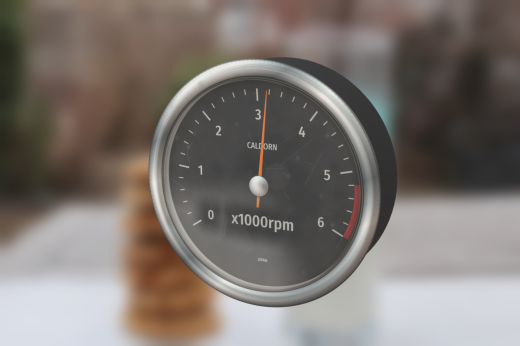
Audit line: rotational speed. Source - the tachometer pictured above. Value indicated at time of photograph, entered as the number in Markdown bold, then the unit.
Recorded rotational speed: **3200** rpm
